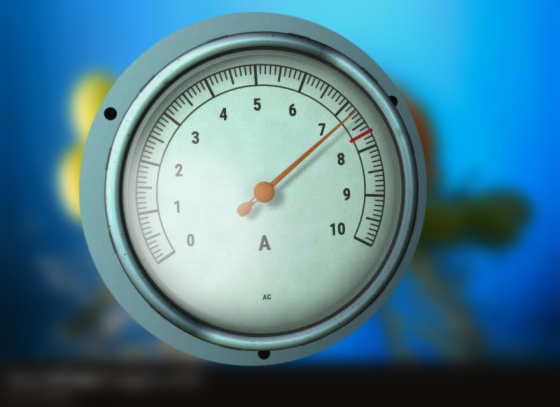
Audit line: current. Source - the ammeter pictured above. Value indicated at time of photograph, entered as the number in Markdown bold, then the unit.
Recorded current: **7.2** A
